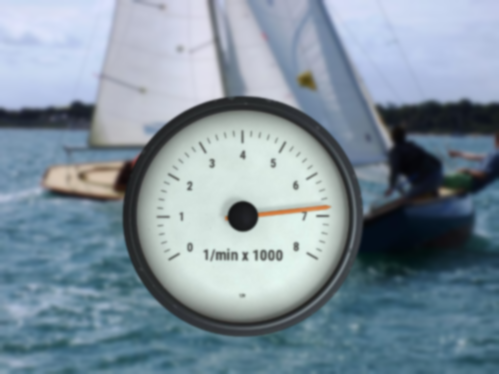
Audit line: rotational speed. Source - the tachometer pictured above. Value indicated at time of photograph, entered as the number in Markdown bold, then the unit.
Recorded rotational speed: **6800** rpm
